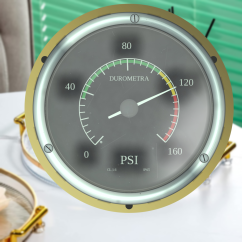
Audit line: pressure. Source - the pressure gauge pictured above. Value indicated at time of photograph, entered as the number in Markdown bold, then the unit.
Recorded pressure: **120** psi
